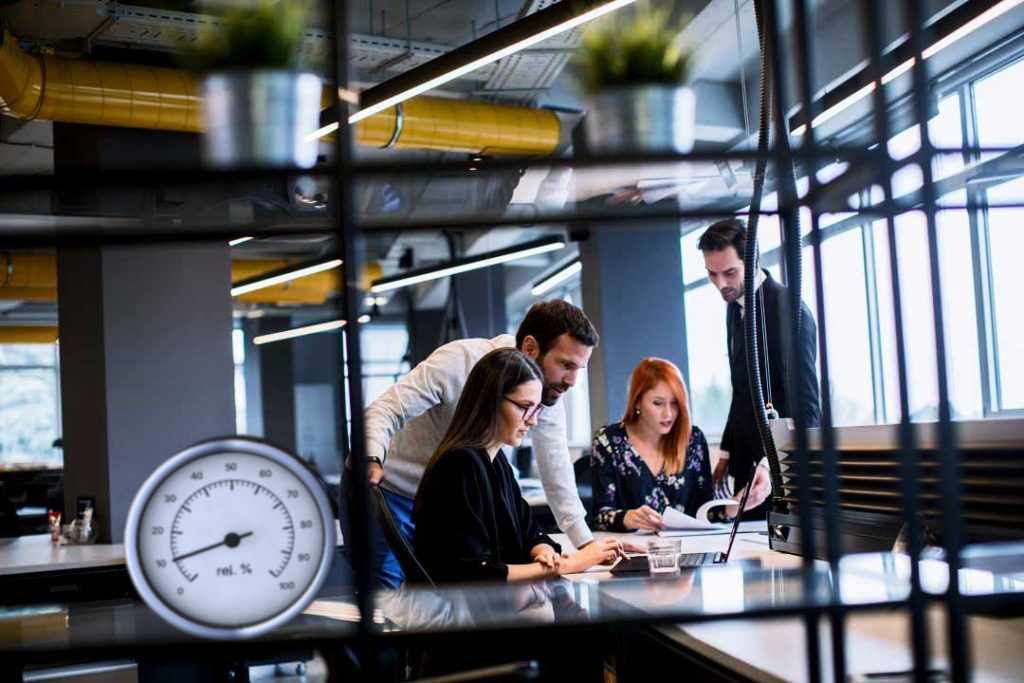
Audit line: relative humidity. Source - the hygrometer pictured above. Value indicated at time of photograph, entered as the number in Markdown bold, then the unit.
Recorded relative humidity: **10** %
